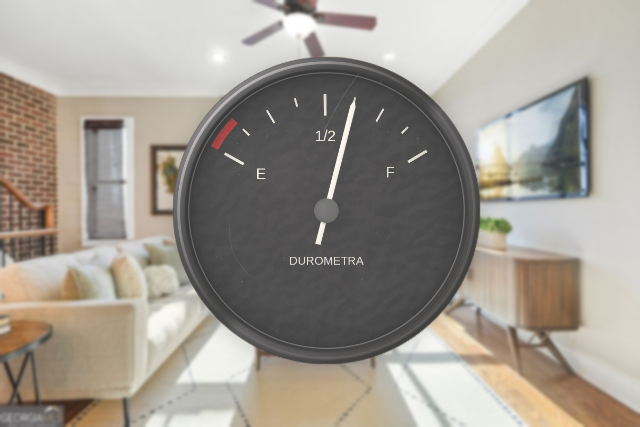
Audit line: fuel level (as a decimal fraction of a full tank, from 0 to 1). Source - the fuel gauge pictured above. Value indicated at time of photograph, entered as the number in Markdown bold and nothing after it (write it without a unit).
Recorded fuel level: **0.625**
